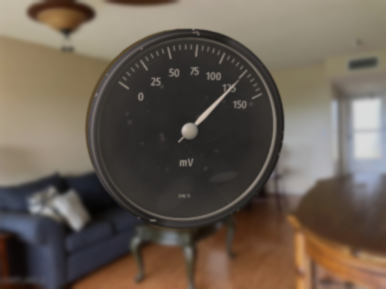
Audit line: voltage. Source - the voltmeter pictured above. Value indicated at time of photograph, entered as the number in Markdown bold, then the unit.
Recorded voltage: **125** mV
